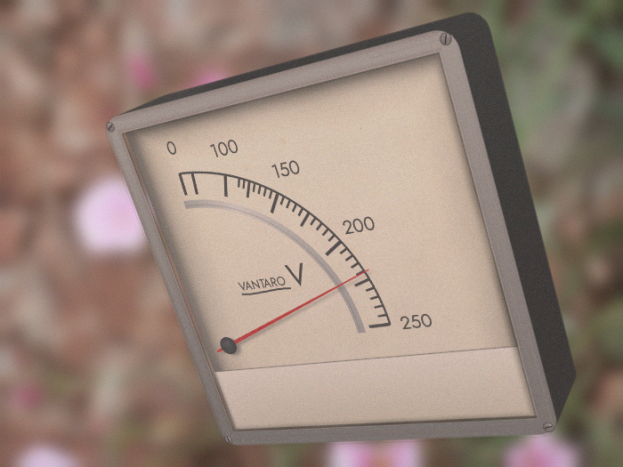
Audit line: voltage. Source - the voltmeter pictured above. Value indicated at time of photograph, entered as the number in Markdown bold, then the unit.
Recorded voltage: **220** V
